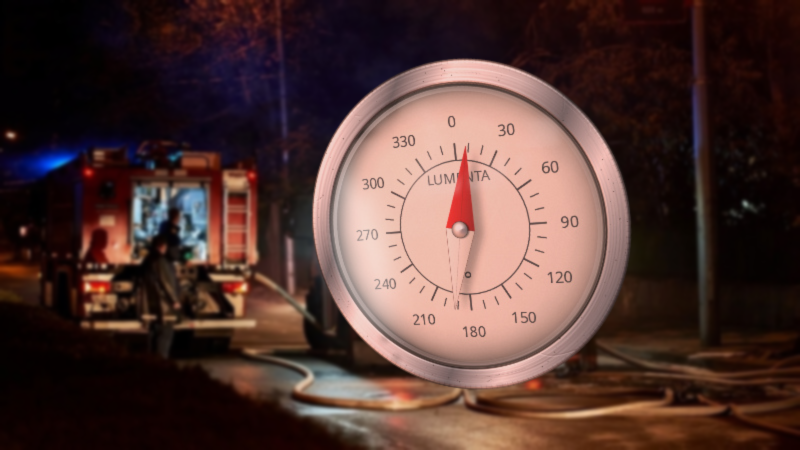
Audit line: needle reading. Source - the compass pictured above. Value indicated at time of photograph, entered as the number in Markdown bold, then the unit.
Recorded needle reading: **10** °
